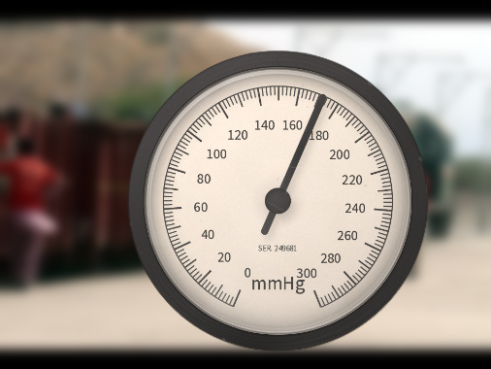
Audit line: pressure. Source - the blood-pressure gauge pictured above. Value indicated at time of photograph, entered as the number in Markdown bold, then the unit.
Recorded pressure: **172** mmHg
